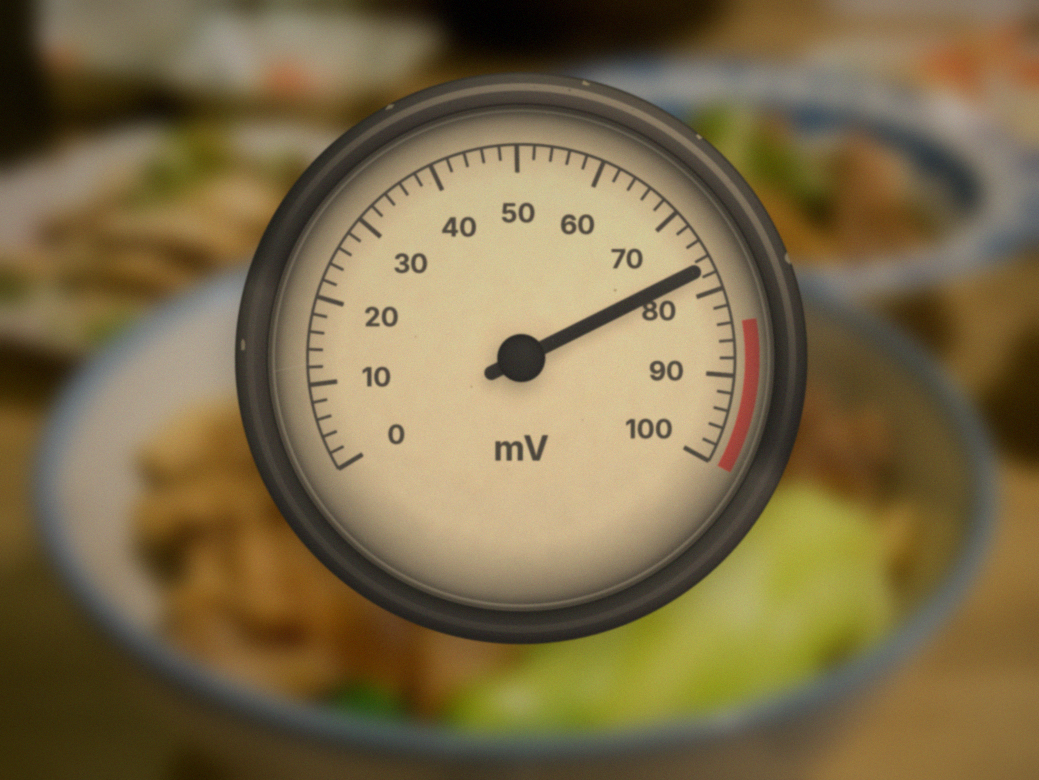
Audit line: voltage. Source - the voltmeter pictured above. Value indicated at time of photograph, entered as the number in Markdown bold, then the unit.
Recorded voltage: **77** mV
